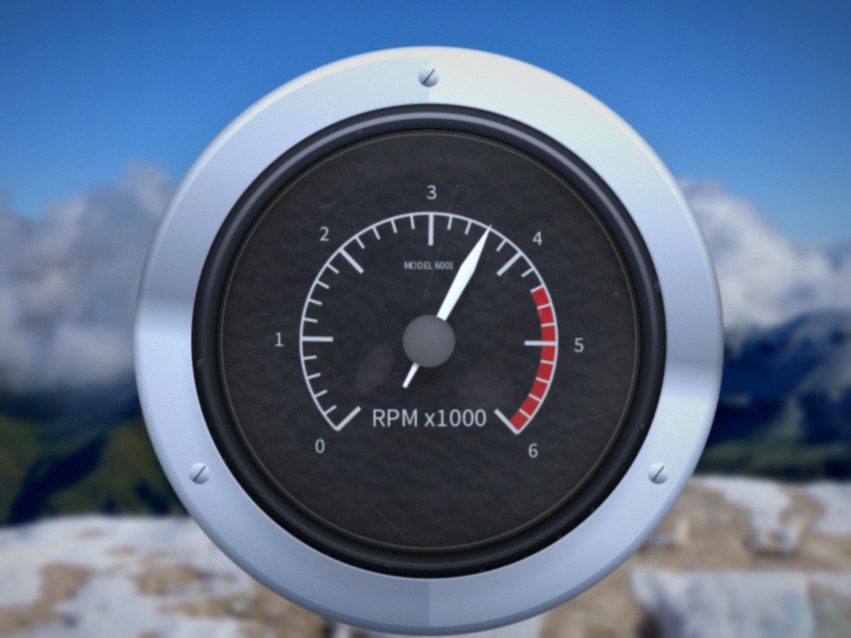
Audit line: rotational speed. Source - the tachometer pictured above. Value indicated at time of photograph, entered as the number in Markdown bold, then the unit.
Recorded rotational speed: **3600** rpm
